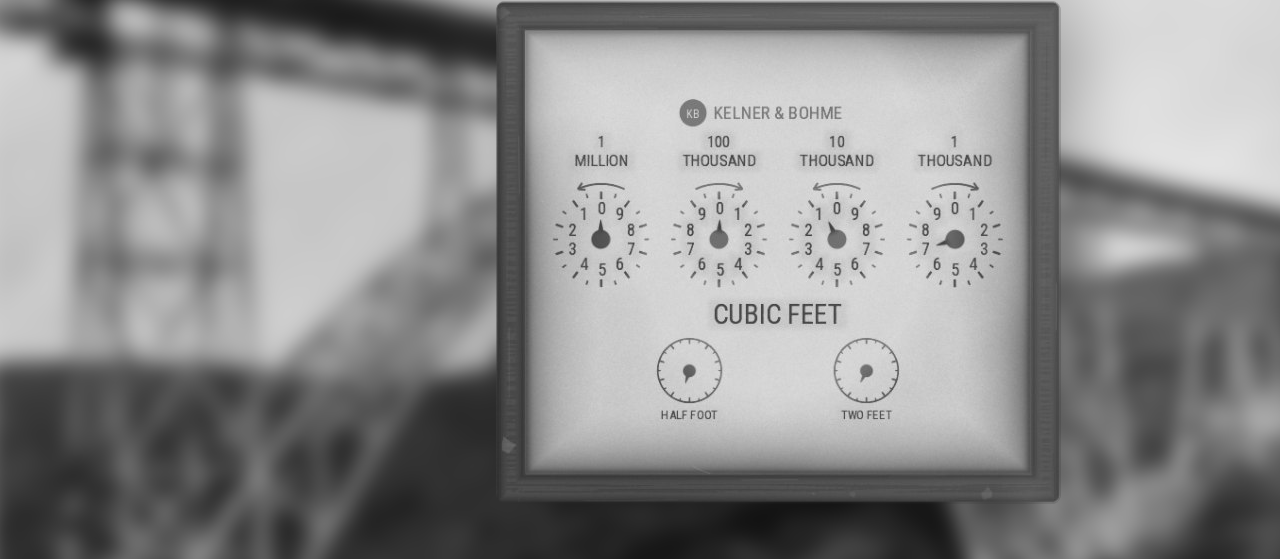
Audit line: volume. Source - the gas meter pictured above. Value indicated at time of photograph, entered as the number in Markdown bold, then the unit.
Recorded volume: **700** ft³
